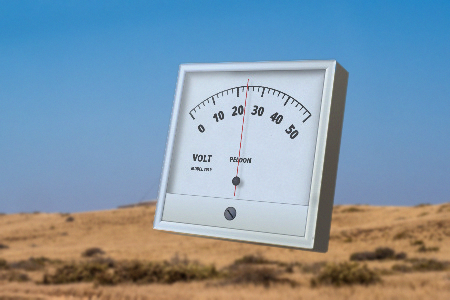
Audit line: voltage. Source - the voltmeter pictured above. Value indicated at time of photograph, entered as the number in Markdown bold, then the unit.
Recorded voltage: **24** V
